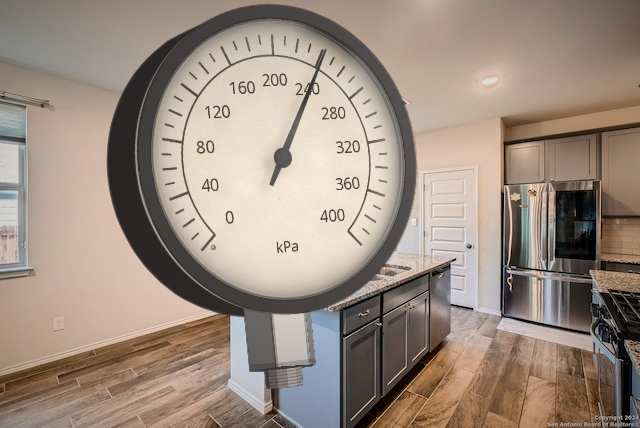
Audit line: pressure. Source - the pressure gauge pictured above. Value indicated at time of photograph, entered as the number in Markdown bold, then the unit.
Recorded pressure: **240** kPa
